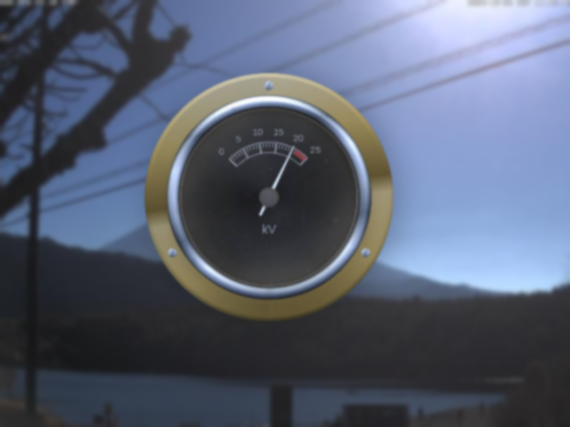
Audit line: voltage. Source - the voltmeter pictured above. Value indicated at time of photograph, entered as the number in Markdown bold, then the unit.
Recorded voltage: **20** kV
